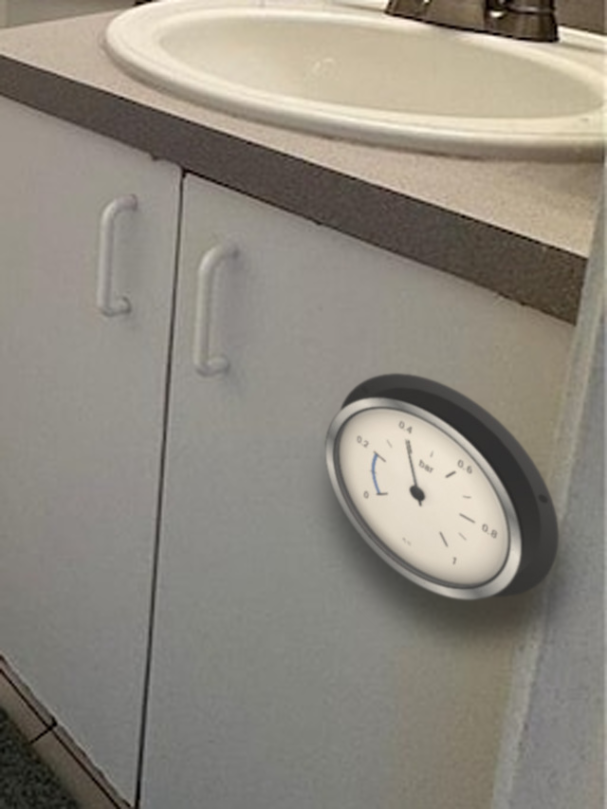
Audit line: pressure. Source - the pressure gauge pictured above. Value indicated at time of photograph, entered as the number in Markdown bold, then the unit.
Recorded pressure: **0.4** bar
